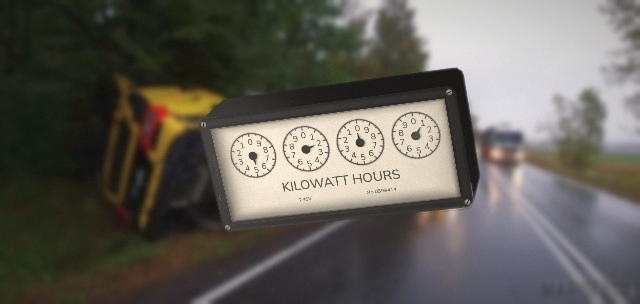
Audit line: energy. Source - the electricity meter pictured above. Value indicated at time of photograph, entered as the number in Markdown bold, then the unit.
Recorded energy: **5201** kWh
